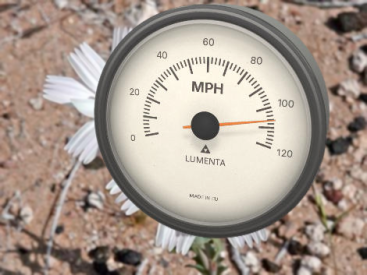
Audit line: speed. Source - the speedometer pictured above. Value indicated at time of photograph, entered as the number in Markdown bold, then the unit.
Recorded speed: **106** mph
